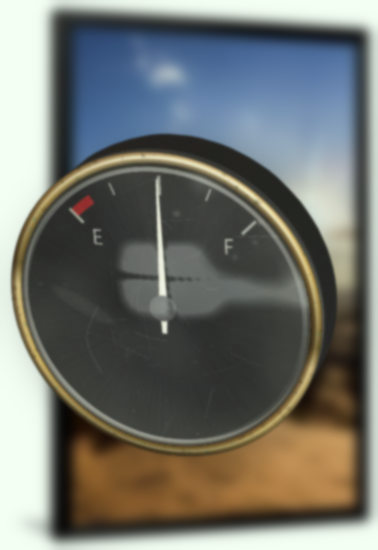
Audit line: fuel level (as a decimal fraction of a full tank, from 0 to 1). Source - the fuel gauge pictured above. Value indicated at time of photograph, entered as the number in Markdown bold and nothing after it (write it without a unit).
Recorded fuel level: **0.5**
